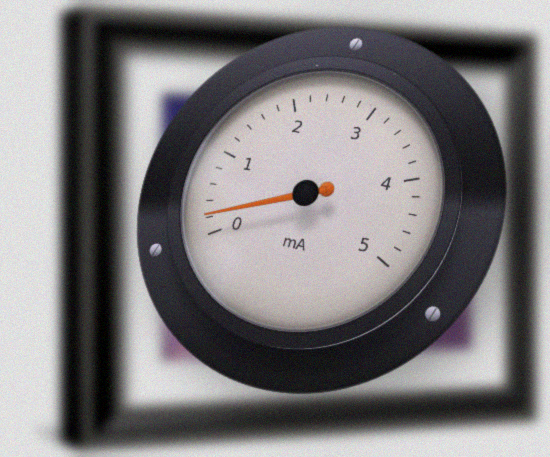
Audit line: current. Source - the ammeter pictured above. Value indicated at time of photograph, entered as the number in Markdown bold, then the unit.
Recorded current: **0.2** mA
